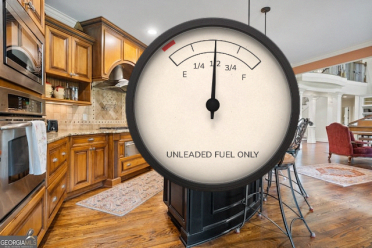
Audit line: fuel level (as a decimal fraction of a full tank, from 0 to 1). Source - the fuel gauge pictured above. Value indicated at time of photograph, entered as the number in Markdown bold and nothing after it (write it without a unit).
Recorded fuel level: **0.5**
